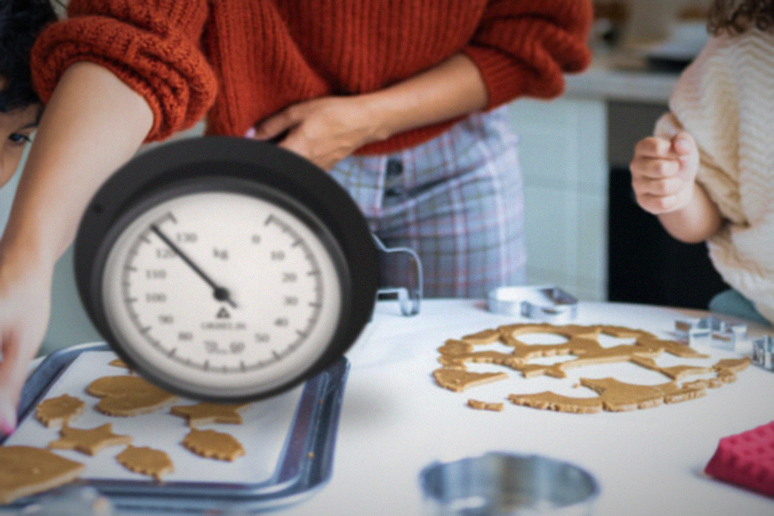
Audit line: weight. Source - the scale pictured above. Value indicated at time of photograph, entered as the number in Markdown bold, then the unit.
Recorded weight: **125** kg
